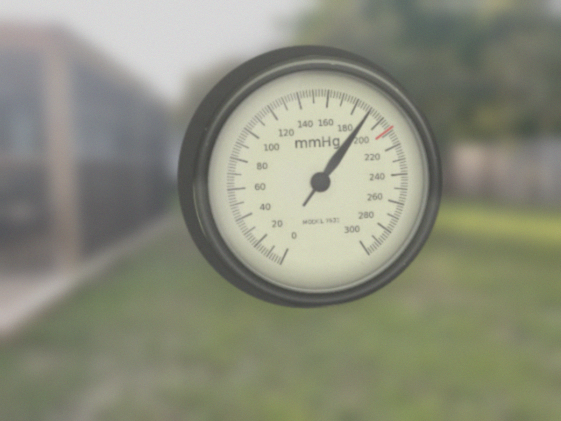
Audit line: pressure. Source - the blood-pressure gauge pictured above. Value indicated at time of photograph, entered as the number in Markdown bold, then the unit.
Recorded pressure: **190** mmHg
